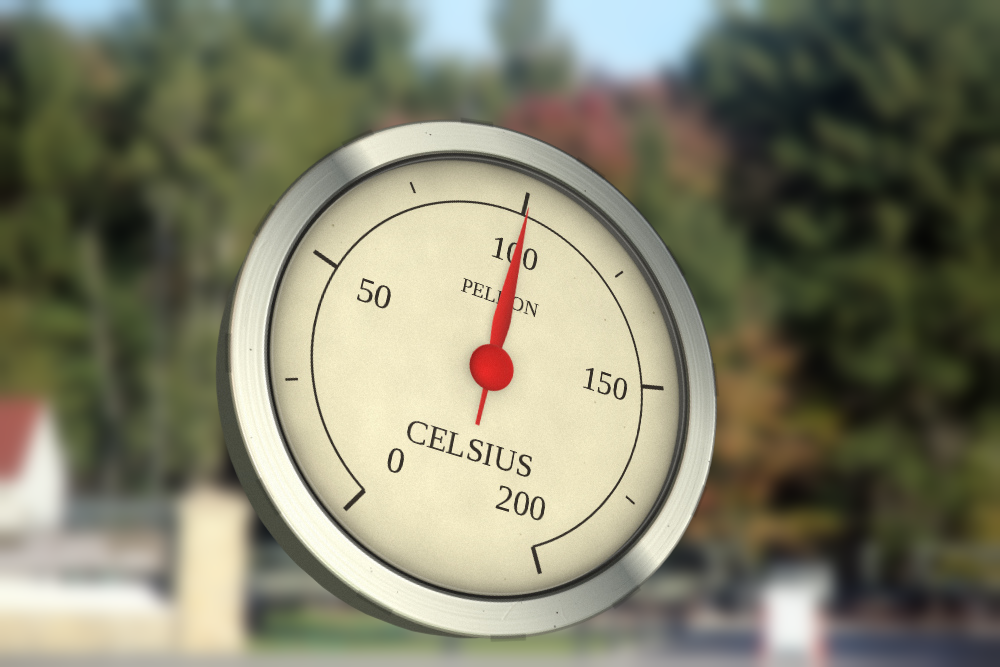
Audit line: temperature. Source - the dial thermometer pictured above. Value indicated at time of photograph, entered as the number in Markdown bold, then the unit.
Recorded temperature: **100** °C
